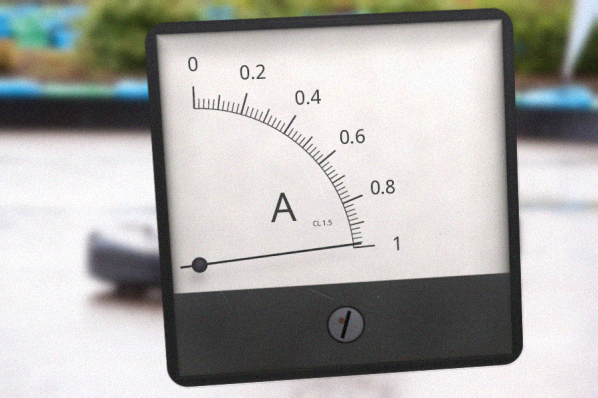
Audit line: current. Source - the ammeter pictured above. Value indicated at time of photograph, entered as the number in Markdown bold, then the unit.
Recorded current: **0.98** A
